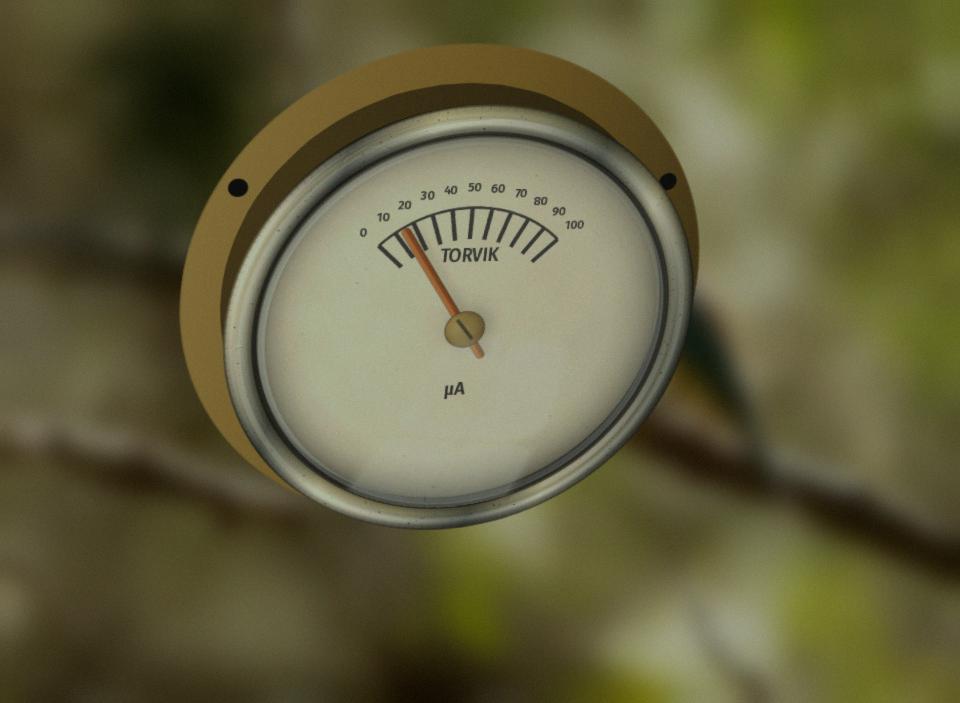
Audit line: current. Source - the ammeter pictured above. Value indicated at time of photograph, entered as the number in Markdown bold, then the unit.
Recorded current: **15** µA
